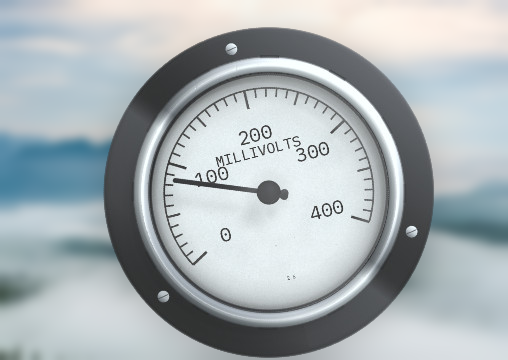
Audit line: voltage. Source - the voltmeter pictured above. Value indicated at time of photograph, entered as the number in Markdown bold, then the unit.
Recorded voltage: **85** mV
